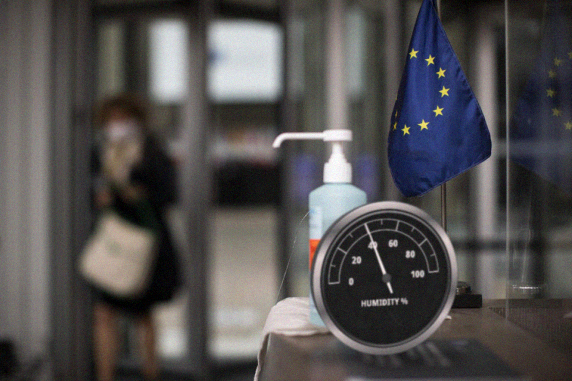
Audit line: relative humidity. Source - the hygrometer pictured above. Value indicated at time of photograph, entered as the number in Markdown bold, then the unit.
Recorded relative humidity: **40** %
